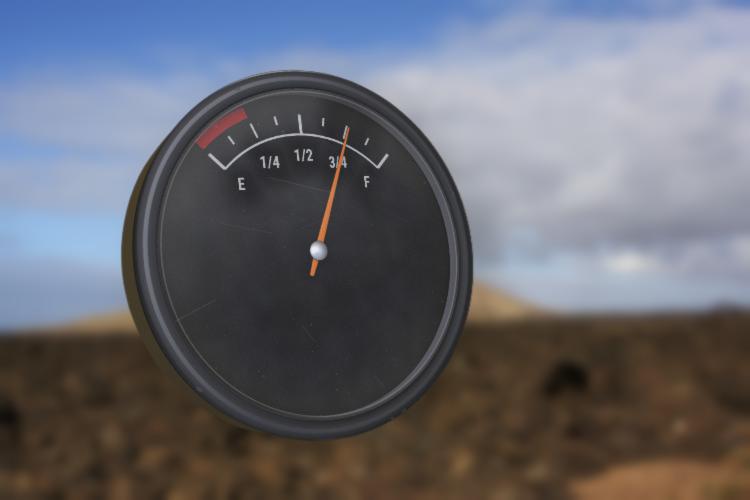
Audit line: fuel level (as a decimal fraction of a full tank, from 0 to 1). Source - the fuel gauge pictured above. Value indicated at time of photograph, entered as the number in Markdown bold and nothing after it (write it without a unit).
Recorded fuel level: **0.75**
